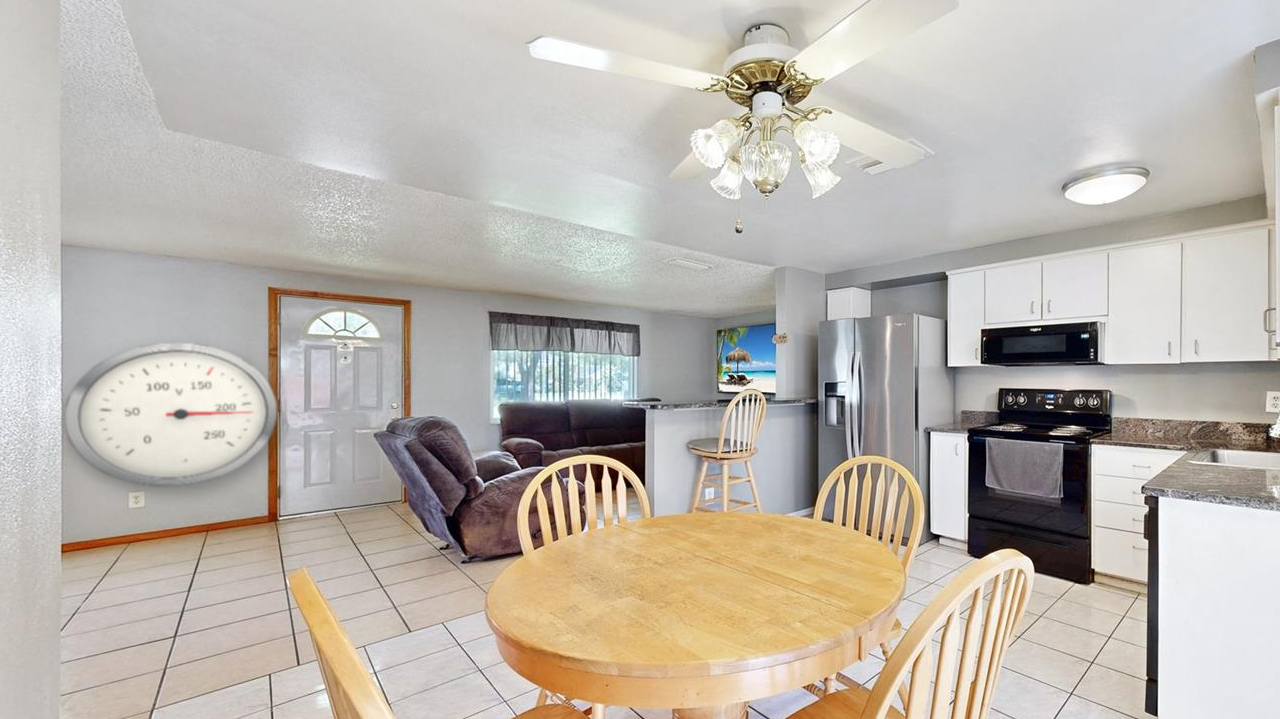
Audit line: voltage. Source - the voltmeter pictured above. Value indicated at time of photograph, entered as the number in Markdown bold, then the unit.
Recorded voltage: **210** V
